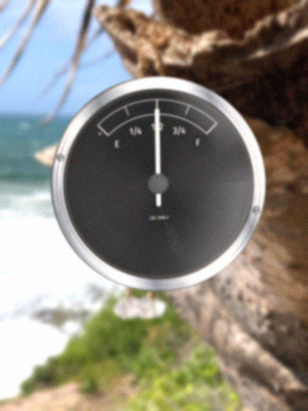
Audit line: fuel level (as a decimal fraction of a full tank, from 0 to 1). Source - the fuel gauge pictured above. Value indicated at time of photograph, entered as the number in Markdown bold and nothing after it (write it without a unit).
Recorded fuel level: **0.5**
